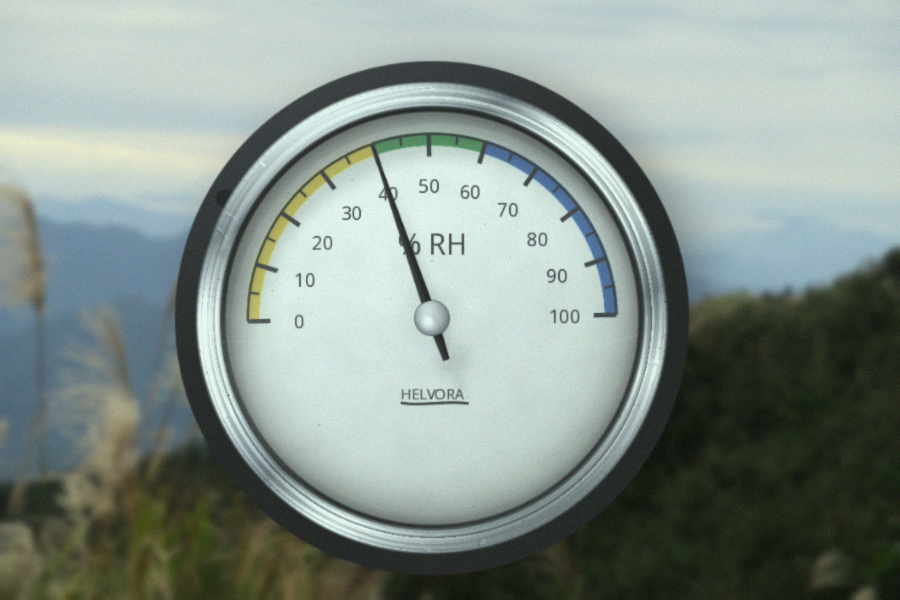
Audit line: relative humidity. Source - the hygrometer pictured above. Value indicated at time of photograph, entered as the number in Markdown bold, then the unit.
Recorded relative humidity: **40** %
